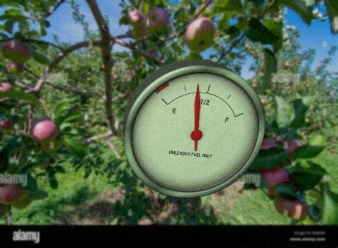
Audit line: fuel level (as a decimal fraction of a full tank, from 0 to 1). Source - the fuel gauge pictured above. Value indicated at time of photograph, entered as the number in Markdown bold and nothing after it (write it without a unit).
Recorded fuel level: **0.375**
